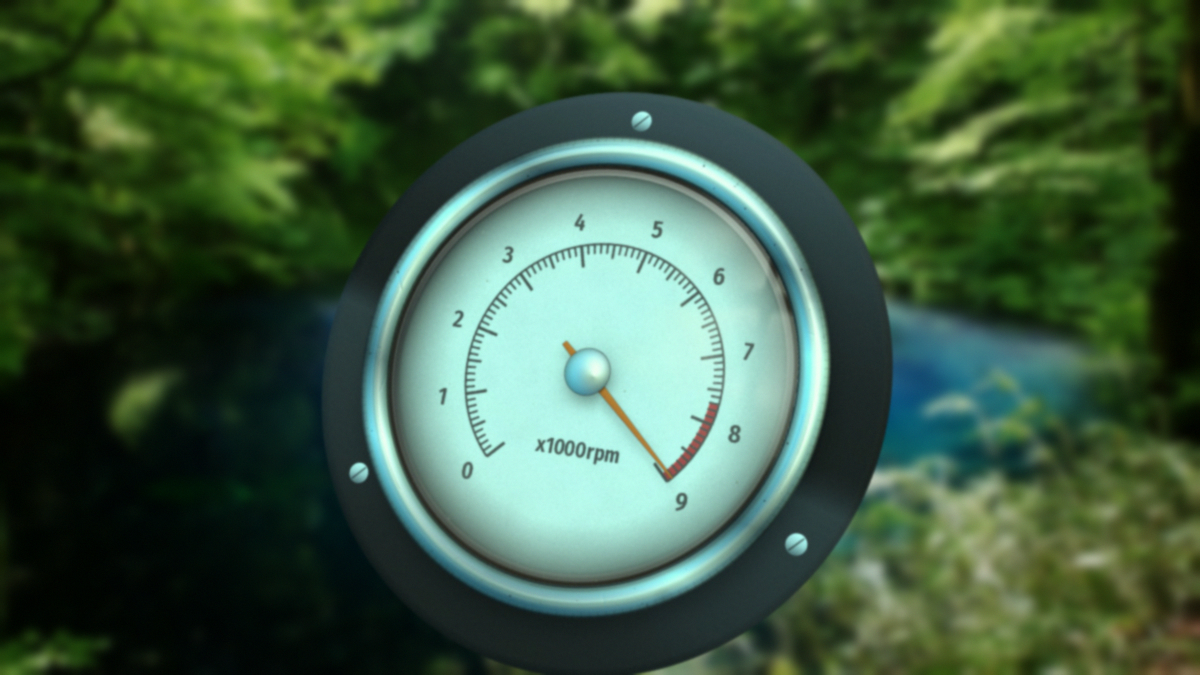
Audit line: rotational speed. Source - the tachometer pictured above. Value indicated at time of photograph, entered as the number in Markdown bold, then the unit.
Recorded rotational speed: **8900** rpm
